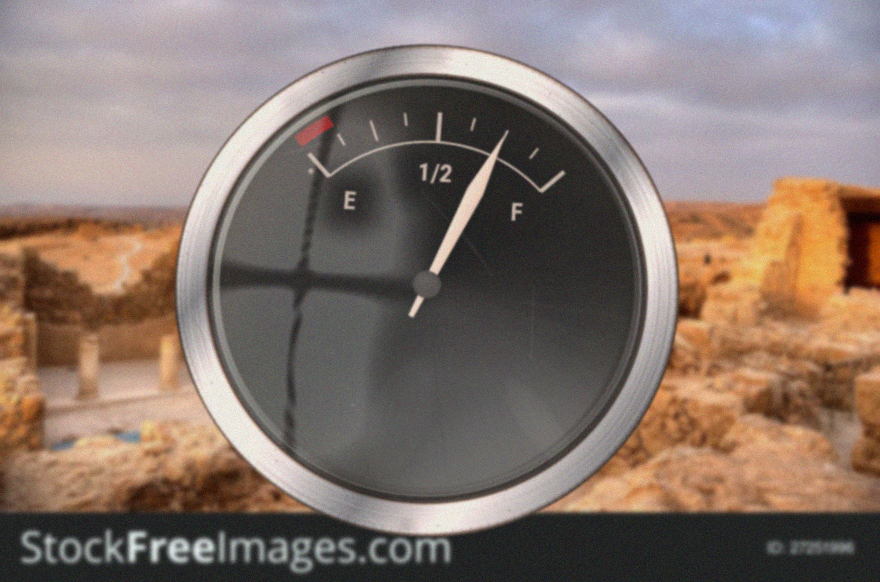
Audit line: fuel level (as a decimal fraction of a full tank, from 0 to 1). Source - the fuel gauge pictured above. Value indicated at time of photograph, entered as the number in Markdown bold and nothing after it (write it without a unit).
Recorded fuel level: **0.75**
